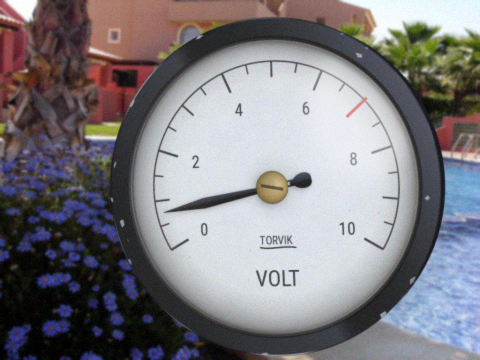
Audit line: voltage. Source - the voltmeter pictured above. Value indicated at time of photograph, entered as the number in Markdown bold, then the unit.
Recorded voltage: **0.75** V
